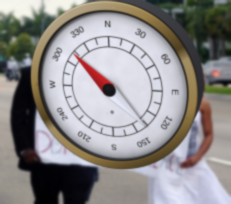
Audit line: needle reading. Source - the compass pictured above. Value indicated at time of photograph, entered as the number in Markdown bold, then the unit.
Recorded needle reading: **315** °
